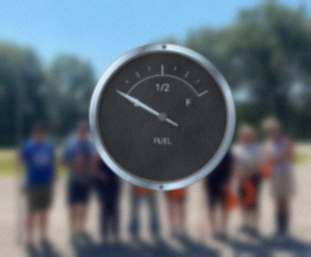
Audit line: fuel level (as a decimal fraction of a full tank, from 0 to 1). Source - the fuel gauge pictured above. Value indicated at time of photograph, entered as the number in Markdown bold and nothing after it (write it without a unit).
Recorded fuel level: **0**
